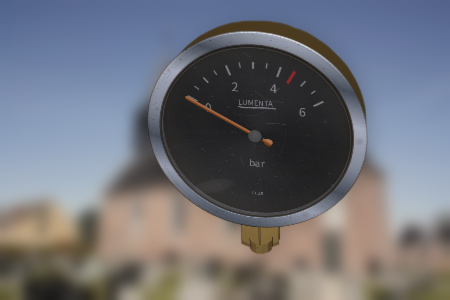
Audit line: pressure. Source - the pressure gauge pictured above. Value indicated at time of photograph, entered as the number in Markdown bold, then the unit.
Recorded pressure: **0** bar
